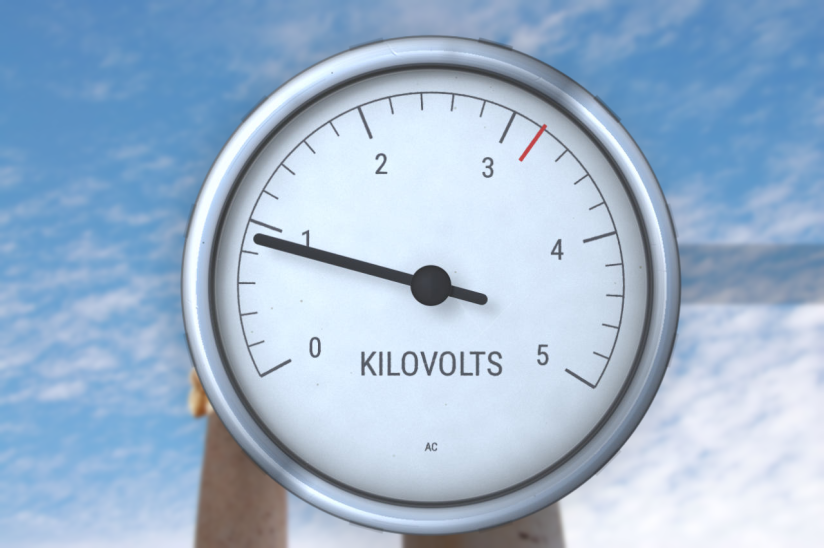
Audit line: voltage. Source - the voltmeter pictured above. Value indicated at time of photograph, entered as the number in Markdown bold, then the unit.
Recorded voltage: **0.9** kV
